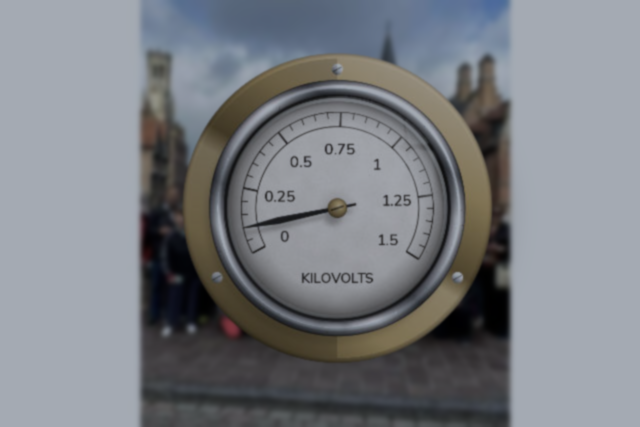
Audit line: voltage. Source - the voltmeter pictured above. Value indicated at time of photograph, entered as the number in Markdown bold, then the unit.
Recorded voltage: **0.1** kV
